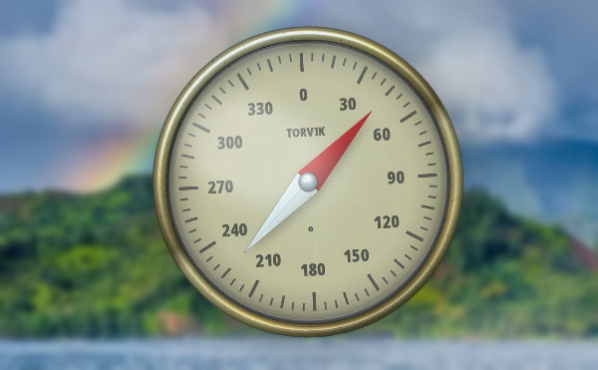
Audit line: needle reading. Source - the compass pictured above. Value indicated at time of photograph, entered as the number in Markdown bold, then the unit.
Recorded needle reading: **45** °
